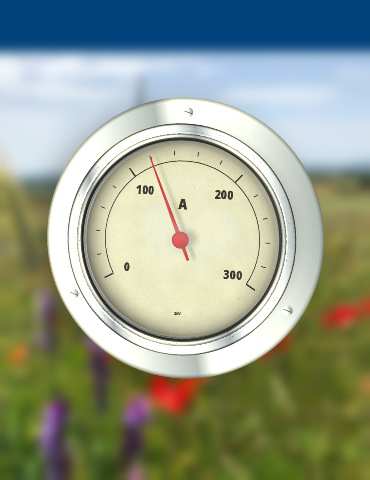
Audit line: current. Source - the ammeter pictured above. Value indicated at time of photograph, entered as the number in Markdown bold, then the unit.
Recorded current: **120** A
